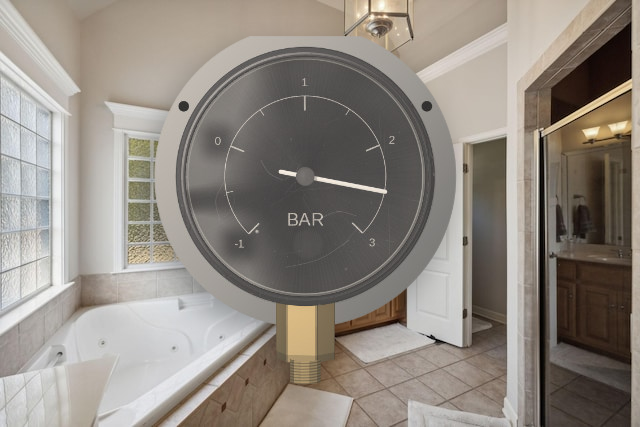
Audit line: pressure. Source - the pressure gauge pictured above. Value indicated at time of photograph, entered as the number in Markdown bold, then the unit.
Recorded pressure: **2.5** bar
